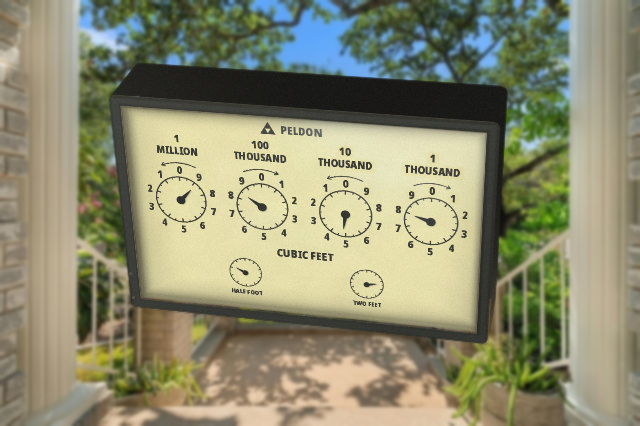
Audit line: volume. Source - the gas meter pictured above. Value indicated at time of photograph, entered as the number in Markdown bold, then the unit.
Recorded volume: **884800** ft³
